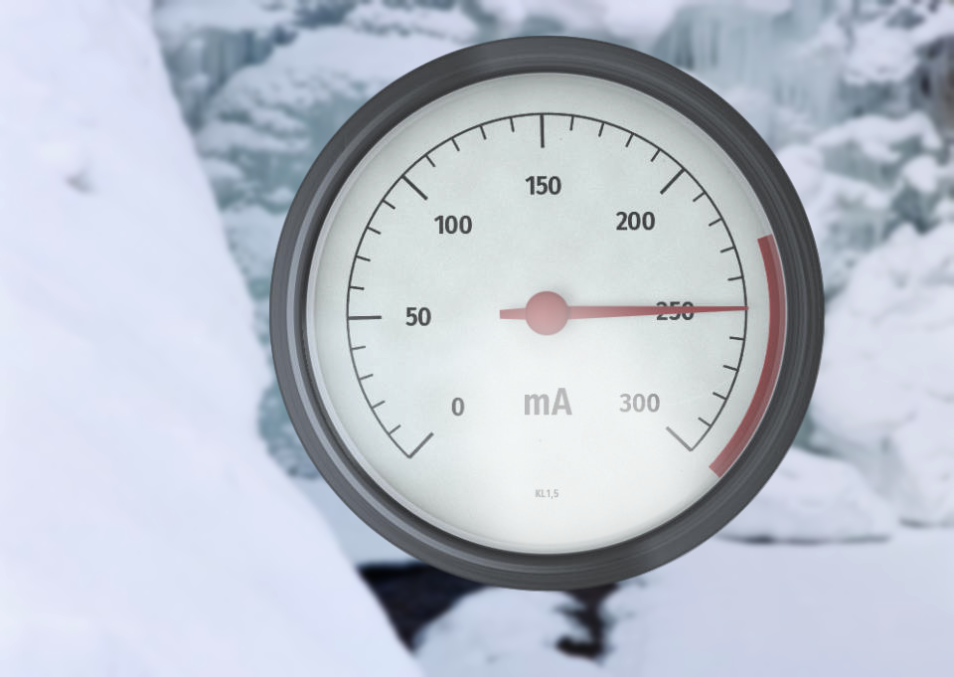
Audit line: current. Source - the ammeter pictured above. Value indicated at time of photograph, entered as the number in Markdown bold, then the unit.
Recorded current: **250** mA
